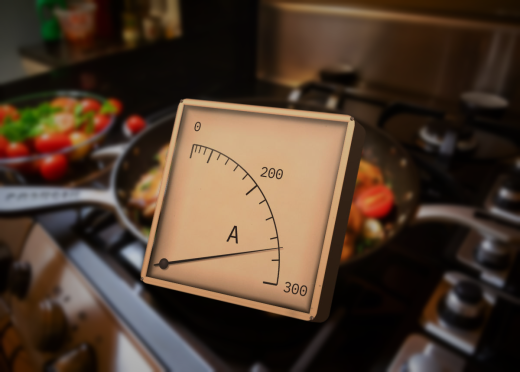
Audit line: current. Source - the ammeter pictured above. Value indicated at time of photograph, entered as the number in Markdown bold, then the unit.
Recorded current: **270** A
